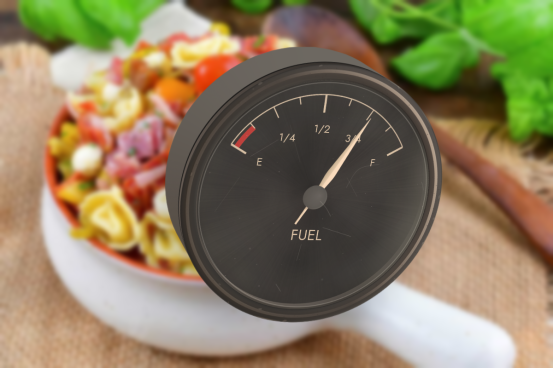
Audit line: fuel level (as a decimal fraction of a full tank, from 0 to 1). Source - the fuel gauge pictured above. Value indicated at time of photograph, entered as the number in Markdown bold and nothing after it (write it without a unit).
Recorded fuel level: **0.75**
